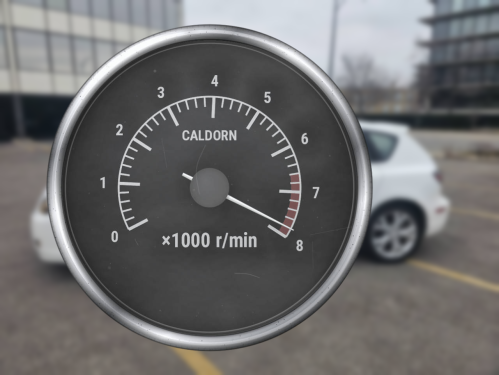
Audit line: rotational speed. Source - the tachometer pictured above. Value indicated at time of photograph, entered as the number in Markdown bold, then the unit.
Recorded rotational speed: **7800** rpm
